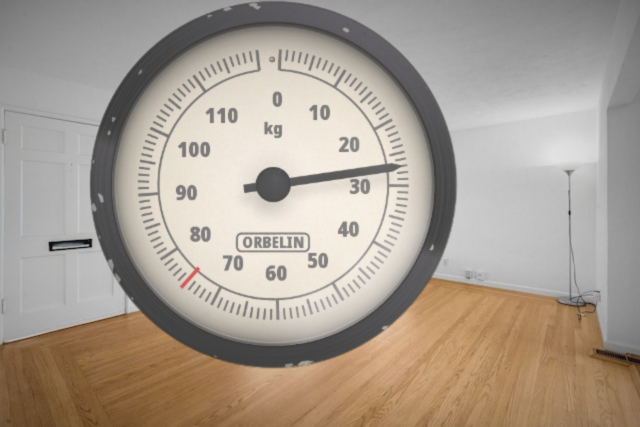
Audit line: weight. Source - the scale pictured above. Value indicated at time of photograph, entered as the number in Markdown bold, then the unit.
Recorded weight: **27** kg
